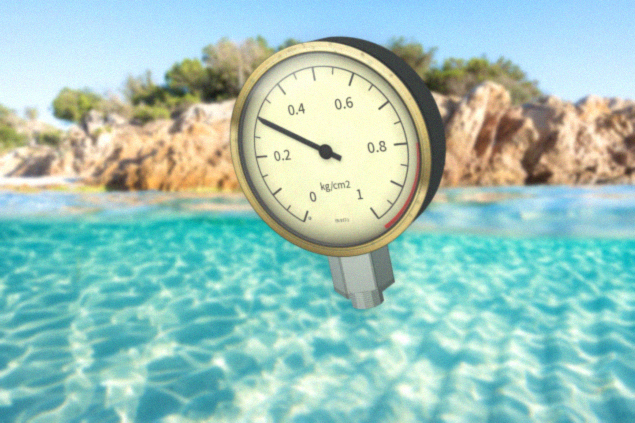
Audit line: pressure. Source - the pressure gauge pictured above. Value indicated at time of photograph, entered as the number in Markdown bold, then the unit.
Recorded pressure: **0.3** kg/cm²
